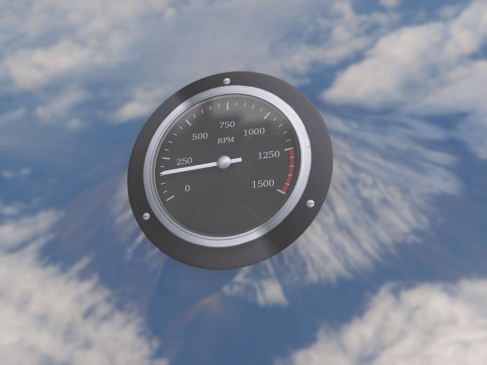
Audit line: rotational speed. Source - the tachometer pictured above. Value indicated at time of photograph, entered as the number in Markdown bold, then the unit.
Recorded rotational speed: **150** rpm
